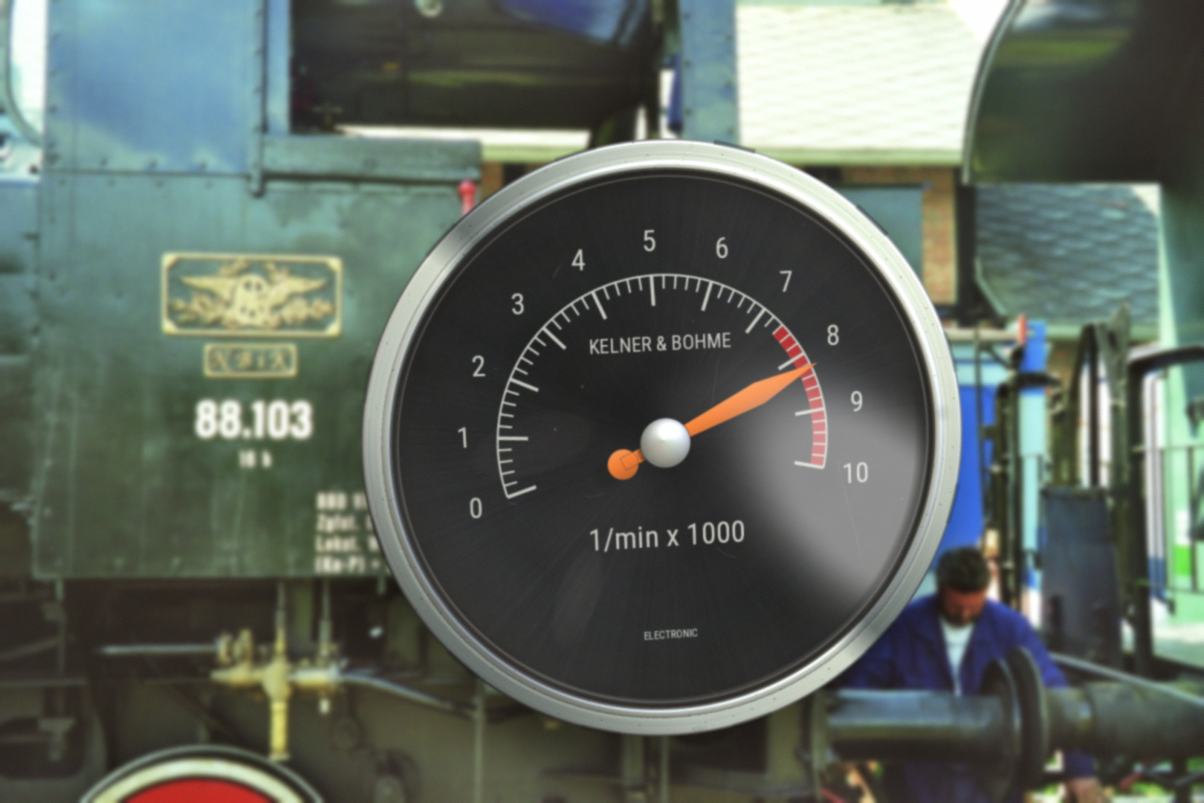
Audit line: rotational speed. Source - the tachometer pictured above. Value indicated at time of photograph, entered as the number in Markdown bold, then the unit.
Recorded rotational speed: **8200** rpm
